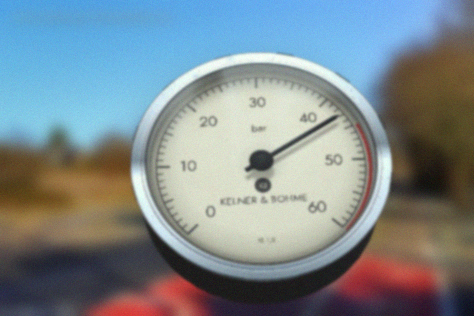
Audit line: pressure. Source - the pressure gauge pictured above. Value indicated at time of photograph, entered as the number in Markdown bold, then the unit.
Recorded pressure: **43** bar
